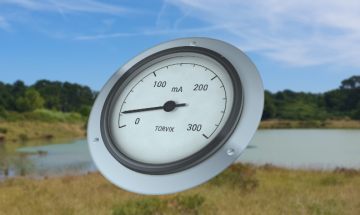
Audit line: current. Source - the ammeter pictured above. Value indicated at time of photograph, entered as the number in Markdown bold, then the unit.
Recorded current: **20** mA
